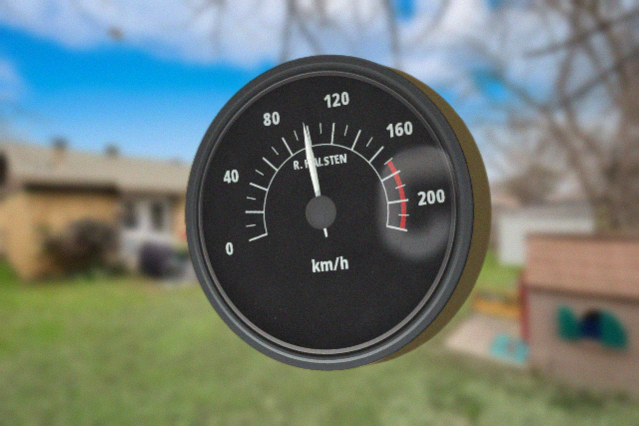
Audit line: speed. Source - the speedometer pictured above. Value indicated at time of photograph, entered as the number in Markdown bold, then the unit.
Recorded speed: **100** km/h
